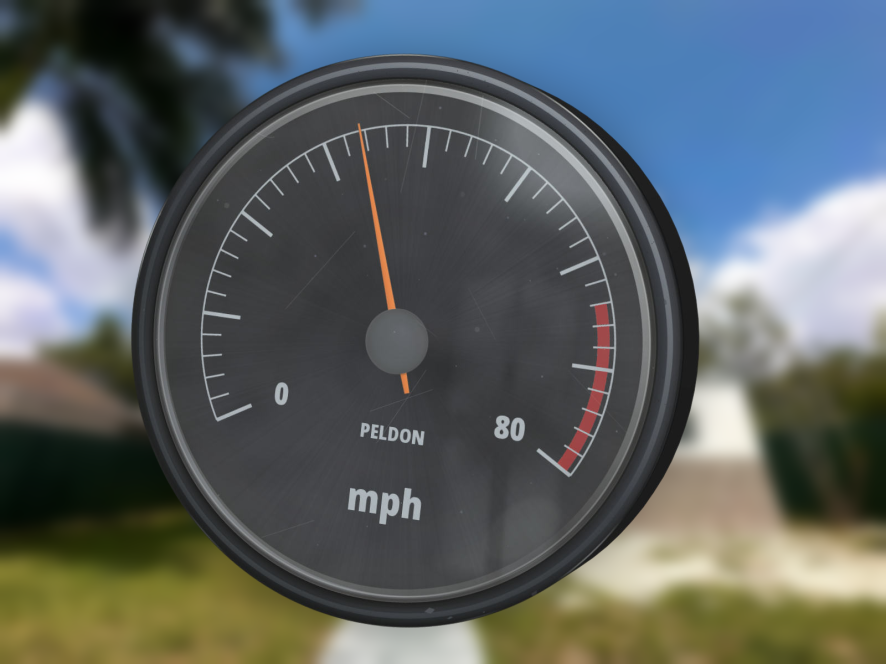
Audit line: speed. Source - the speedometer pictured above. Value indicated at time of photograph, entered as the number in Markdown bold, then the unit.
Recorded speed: **34** mph
